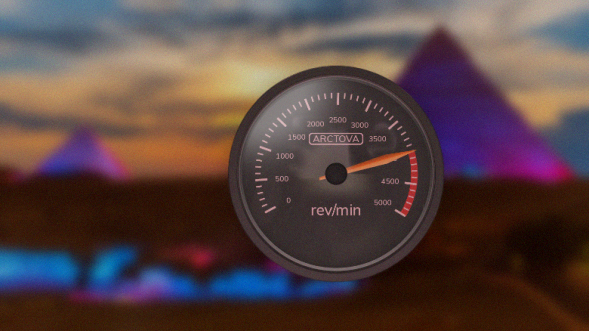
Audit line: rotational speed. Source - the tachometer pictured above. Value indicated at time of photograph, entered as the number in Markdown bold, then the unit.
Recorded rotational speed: **4000** rpm
